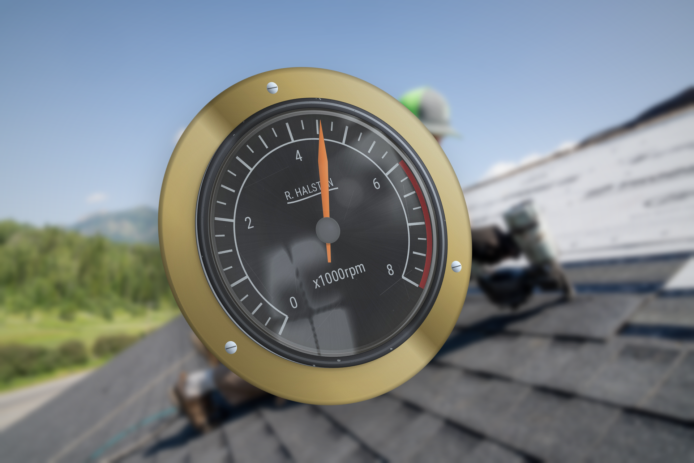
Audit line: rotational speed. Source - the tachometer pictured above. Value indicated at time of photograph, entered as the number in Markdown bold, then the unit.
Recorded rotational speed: **4500** rpm
